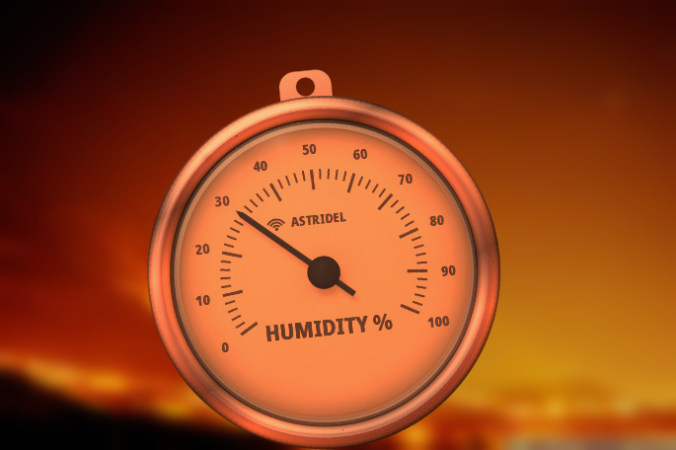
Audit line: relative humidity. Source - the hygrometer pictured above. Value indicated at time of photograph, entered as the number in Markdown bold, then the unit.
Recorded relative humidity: **30** %
